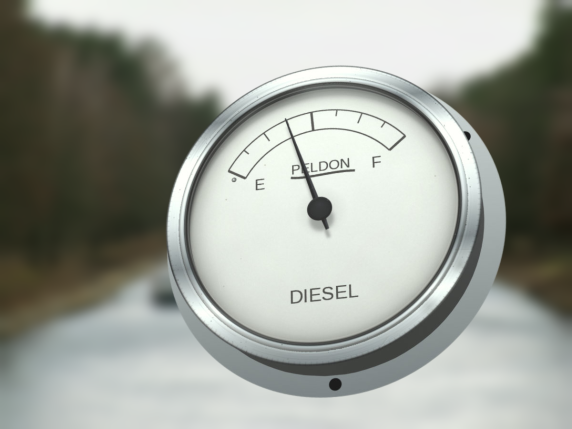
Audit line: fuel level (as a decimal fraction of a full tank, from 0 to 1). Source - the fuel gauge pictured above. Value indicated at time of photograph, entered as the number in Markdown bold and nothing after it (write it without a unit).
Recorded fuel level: **0.375**
